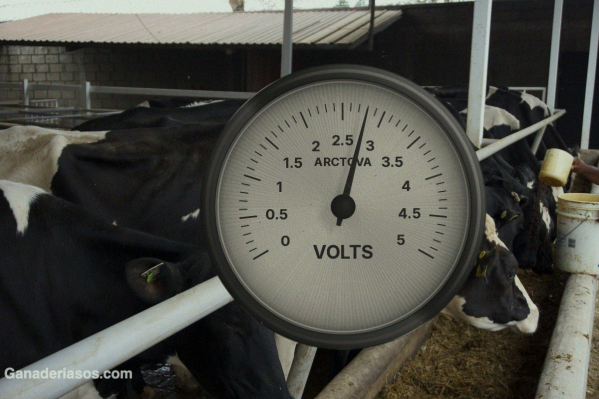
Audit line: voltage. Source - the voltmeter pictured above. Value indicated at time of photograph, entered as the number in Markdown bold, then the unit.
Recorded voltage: **2.8** V
